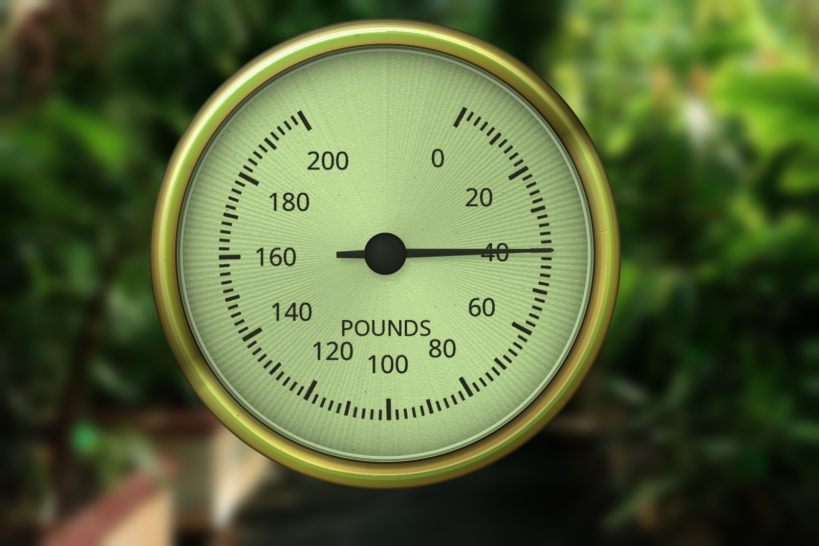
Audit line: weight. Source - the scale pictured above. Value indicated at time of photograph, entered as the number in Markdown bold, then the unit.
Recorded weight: **40** lb
